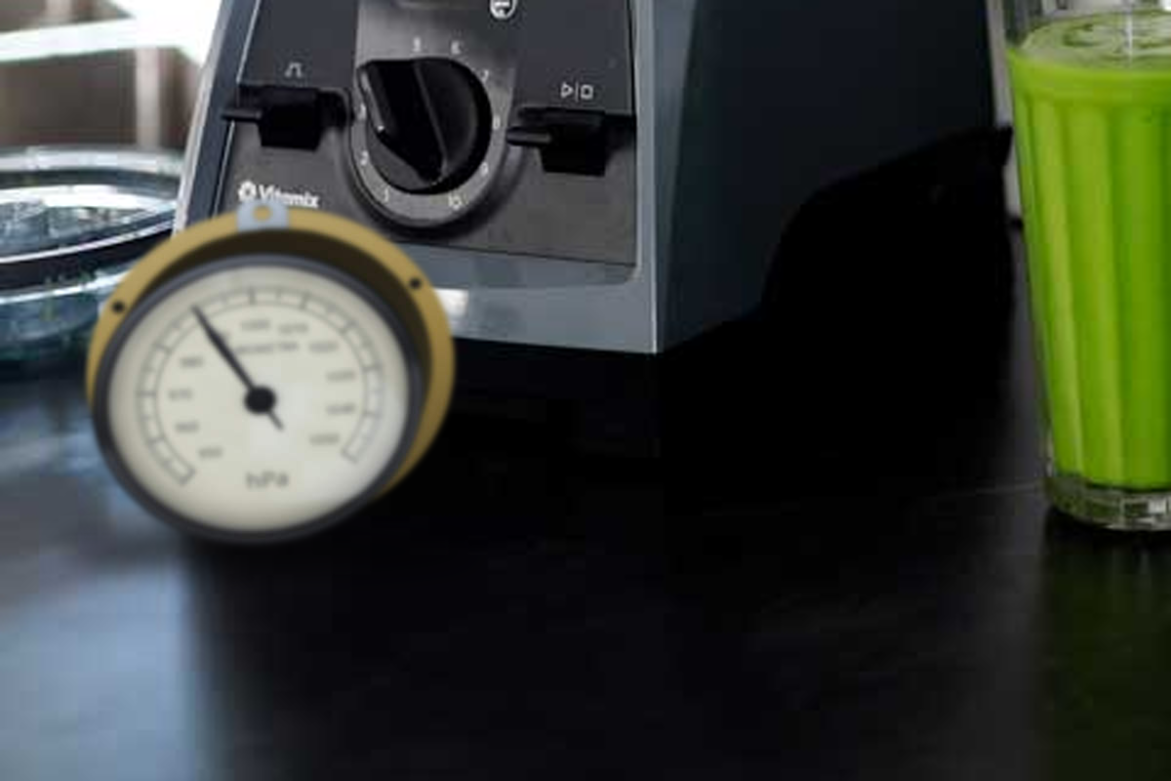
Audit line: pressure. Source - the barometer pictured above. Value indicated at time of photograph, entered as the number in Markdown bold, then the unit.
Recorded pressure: **990** hPa
